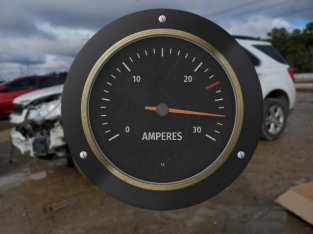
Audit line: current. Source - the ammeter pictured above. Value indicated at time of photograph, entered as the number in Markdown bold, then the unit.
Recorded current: **27** A
